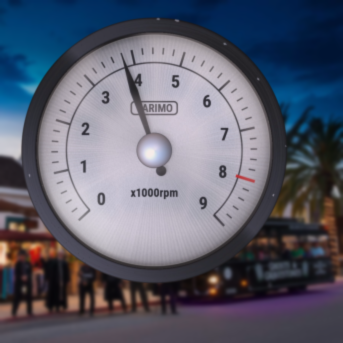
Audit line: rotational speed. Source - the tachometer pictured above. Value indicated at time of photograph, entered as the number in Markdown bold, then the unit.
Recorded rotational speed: **3800** rpm
